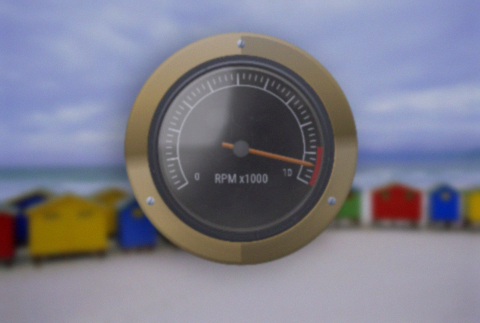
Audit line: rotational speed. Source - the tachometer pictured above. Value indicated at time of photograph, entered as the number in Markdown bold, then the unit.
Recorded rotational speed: **9400** rpm
